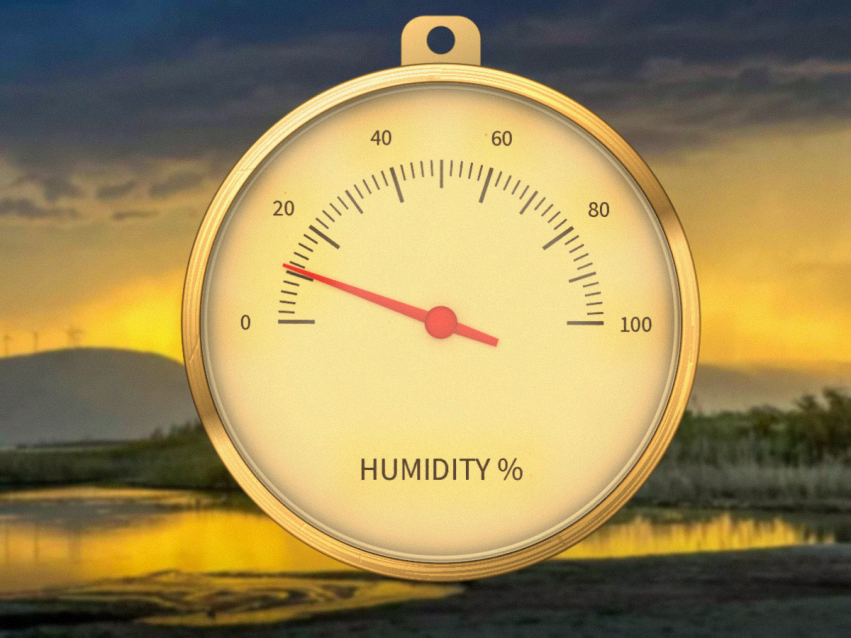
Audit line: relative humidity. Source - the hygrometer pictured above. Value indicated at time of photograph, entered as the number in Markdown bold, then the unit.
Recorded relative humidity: **11** %
